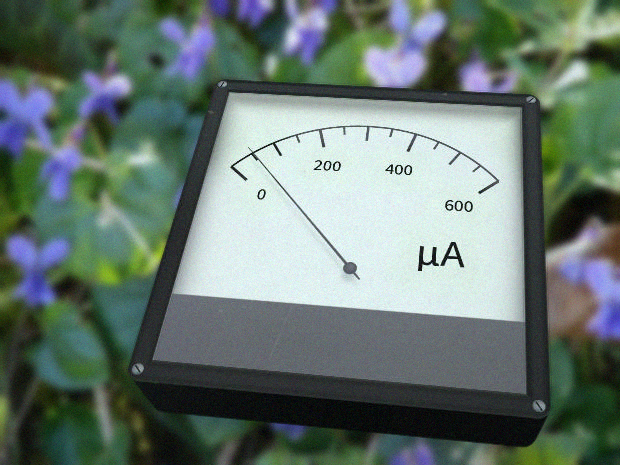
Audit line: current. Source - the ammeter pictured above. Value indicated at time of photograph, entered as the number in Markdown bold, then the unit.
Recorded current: **50** µA
